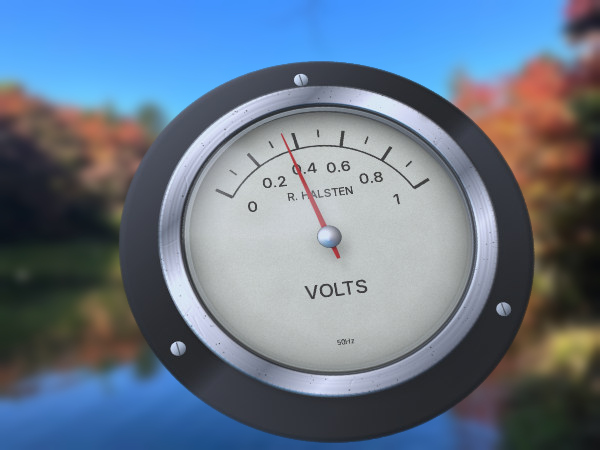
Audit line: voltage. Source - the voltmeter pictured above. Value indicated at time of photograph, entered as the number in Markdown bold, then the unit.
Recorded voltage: **0.35** V
